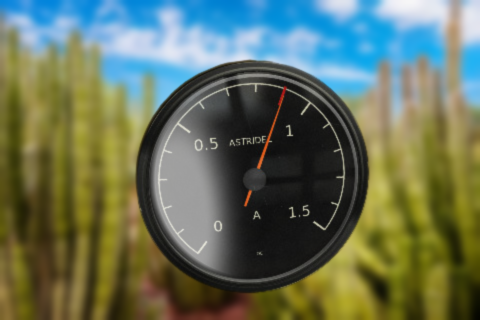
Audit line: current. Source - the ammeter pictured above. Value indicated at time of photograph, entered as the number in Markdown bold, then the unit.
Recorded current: **0.9** A
